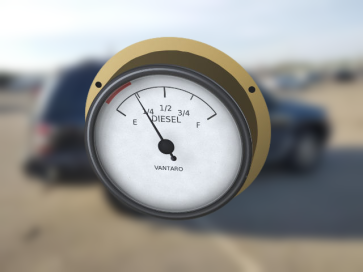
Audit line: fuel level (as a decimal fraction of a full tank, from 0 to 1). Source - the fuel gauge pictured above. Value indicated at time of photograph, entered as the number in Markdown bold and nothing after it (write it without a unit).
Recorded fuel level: **0.25**
